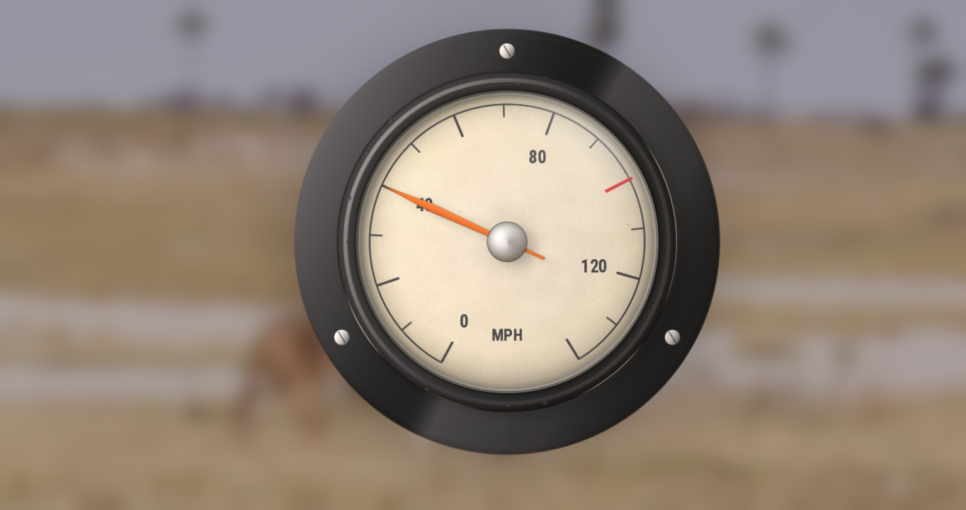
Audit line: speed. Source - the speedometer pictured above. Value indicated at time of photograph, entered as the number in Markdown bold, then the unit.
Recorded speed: **40** mph
